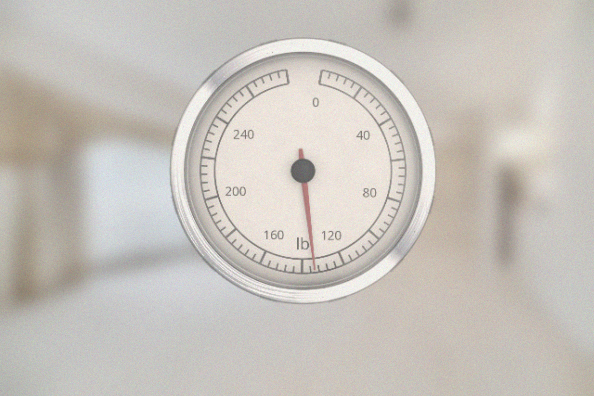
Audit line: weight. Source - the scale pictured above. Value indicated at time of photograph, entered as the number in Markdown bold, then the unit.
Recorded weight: **134** lb
